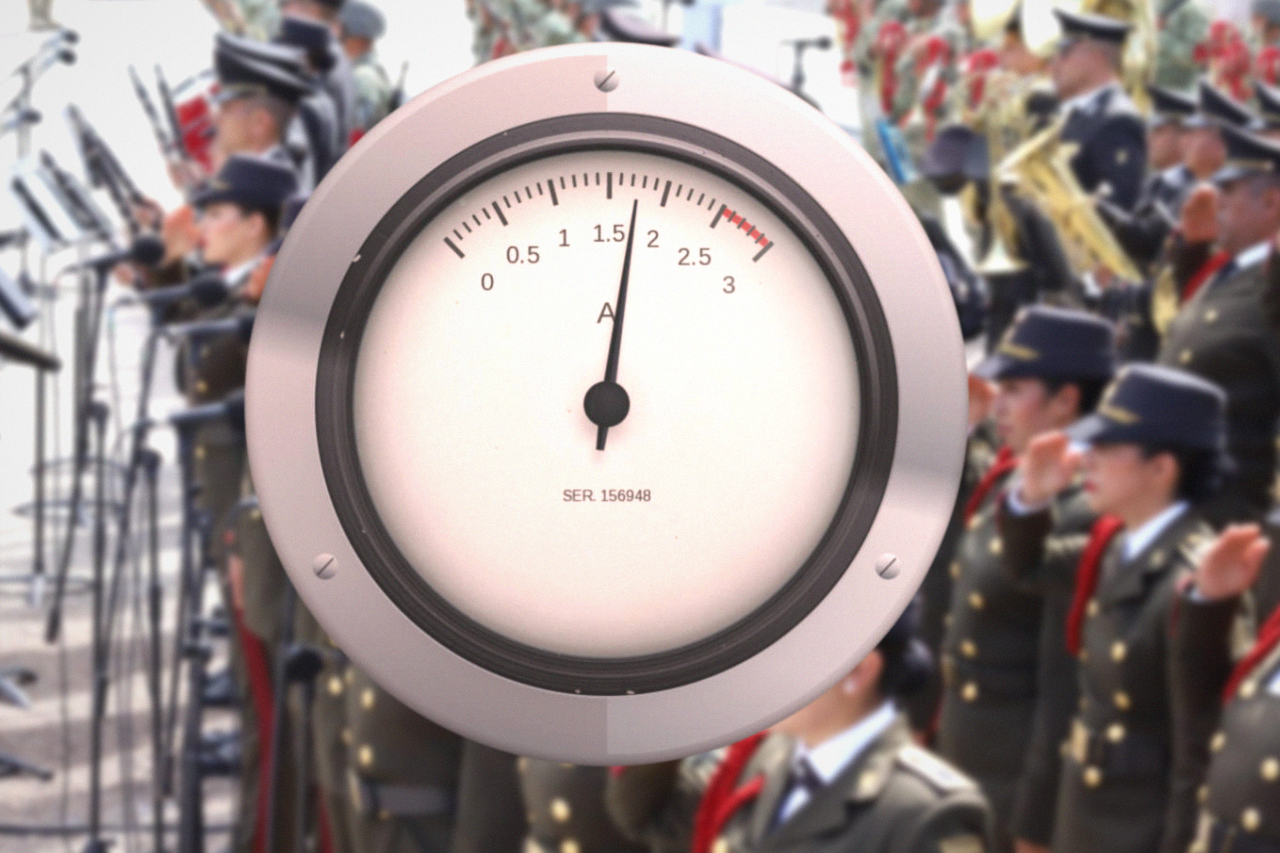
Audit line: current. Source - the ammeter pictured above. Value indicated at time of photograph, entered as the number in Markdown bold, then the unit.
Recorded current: **1.75** A
